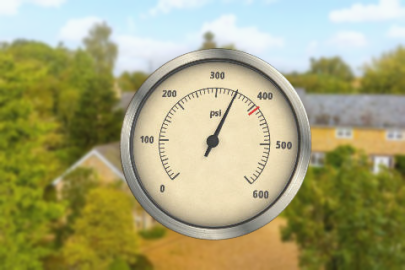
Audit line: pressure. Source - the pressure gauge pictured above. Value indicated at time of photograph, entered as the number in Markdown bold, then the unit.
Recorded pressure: **350** psi
